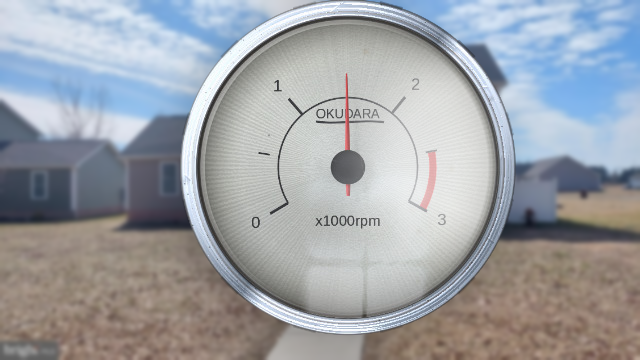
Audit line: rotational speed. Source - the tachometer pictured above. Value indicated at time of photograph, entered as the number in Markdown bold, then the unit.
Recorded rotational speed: **1500** rpm
